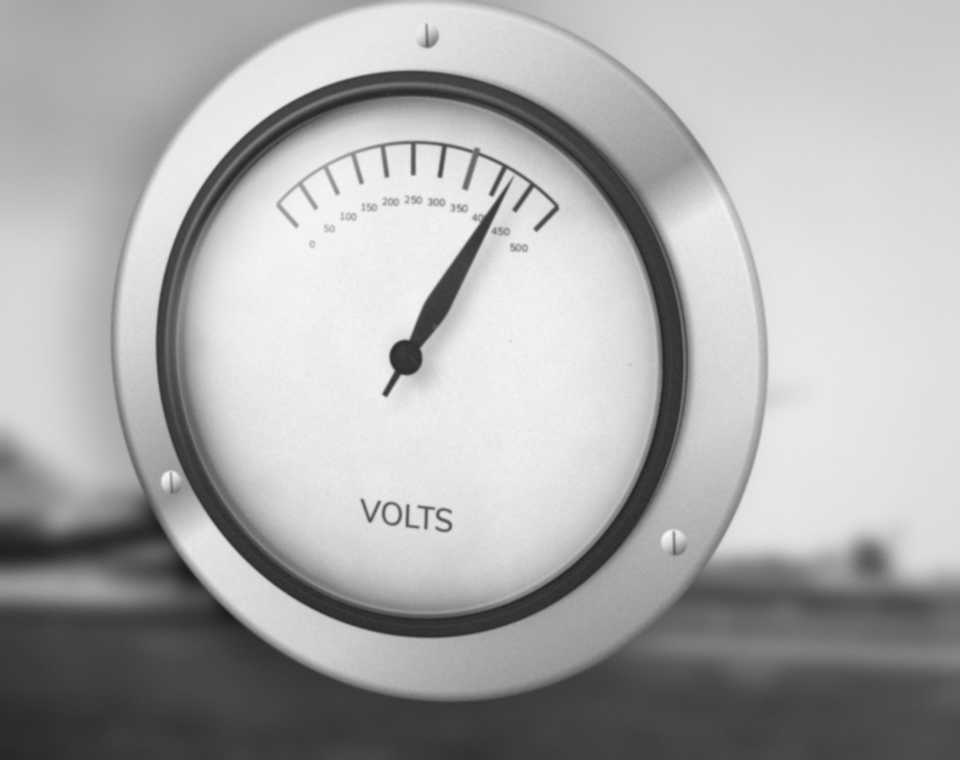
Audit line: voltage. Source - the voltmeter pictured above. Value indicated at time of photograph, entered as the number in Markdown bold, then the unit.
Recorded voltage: **425** V
